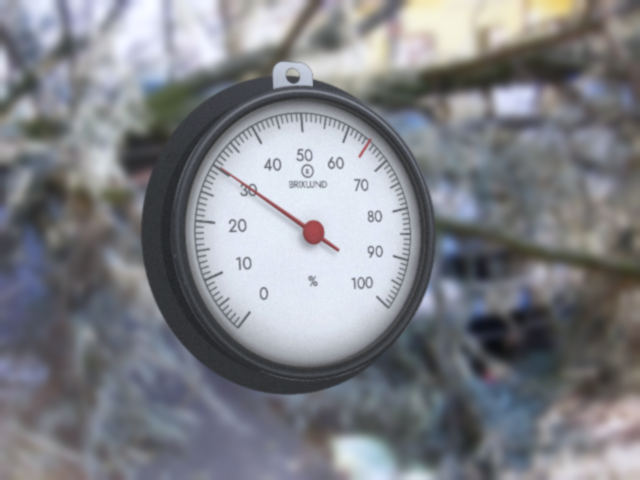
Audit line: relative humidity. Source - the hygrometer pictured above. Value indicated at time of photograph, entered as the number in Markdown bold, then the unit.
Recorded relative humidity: **30** %
